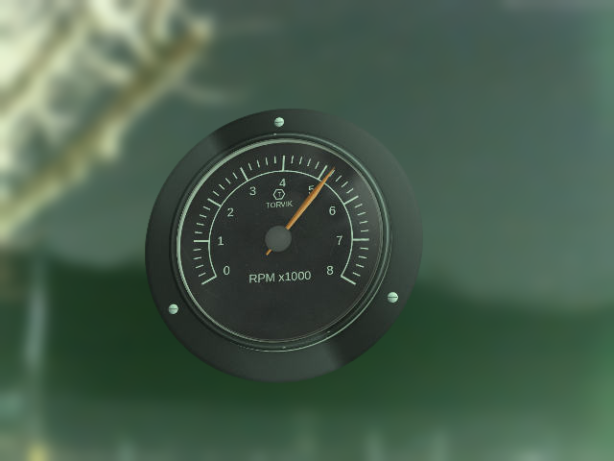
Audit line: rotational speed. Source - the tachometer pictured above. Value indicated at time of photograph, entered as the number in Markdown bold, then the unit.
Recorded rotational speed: **5200** rpm
